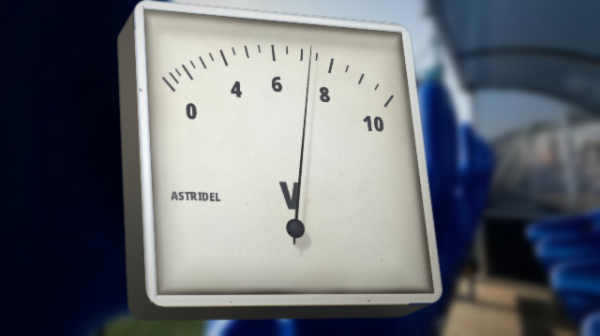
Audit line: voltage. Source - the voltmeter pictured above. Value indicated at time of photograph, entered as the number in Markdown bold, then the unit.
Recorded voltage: **7.25** V
